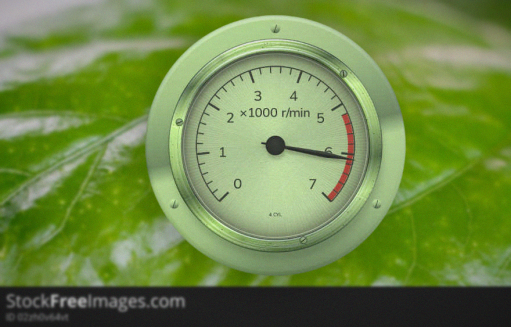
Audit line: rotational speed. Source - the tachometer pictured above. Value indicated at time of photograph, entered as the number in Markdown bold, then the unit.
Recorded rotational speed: **6100** rpm
